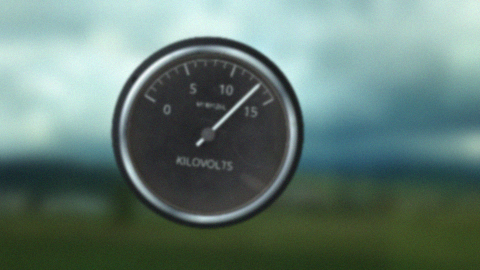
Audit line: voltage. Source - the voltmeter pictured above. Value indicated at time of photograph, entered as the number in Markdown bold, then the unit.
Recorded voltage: **13** kV
